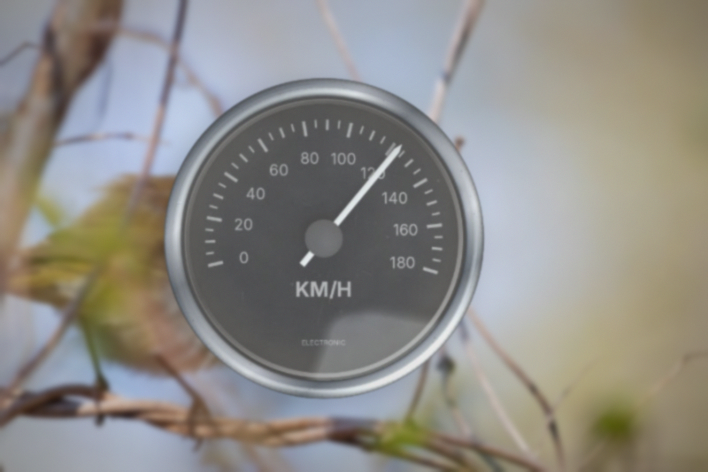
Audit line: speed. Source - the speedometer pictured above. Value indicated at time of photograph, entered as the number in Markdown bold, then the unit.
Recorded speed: **122.5** km/h
